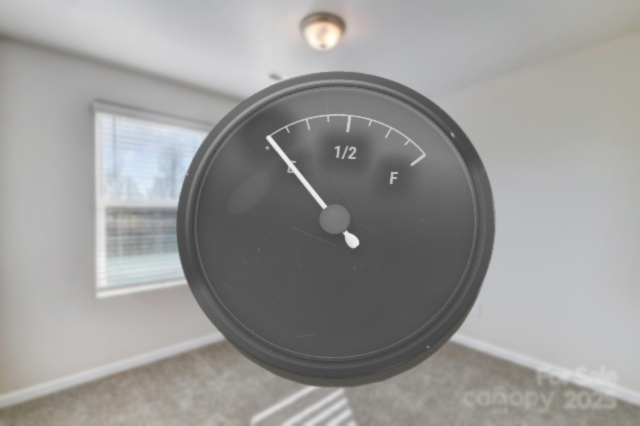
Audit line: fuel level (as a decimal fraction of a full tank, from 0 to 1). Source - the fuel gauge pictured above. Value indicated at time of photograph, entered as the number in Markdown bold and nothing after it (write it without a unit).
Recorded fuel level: **0**
